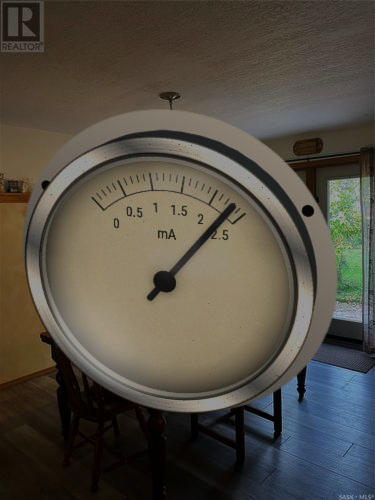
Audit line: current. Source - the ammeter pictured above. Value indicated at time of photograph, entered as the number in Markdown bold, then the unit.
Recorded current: **2.3** mA
